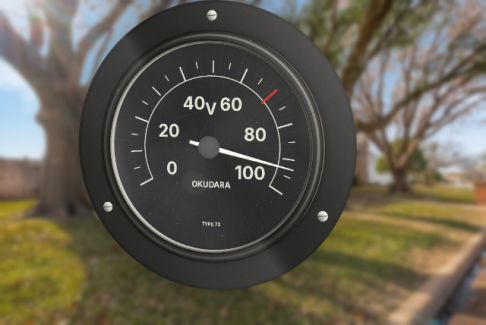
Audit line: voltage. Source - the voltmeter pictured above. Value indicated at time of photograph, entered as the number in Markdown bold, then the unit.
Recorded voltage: **92.5** V
